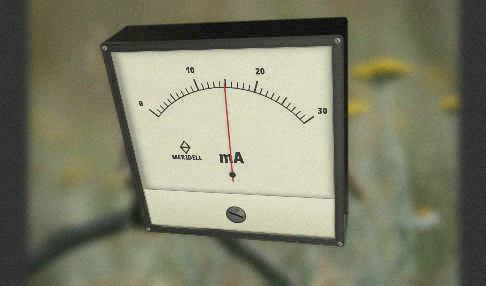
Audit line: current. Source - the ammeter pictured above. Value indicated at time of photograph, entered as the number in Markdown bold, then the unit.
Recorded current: **15** mA
